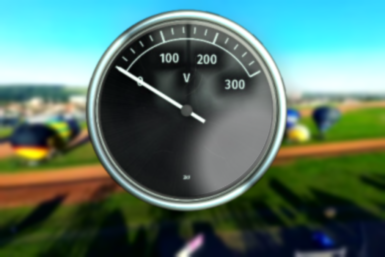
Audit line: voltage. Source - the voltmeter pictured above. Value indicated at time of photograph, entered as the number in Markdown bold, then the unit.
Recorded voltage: **0** V
